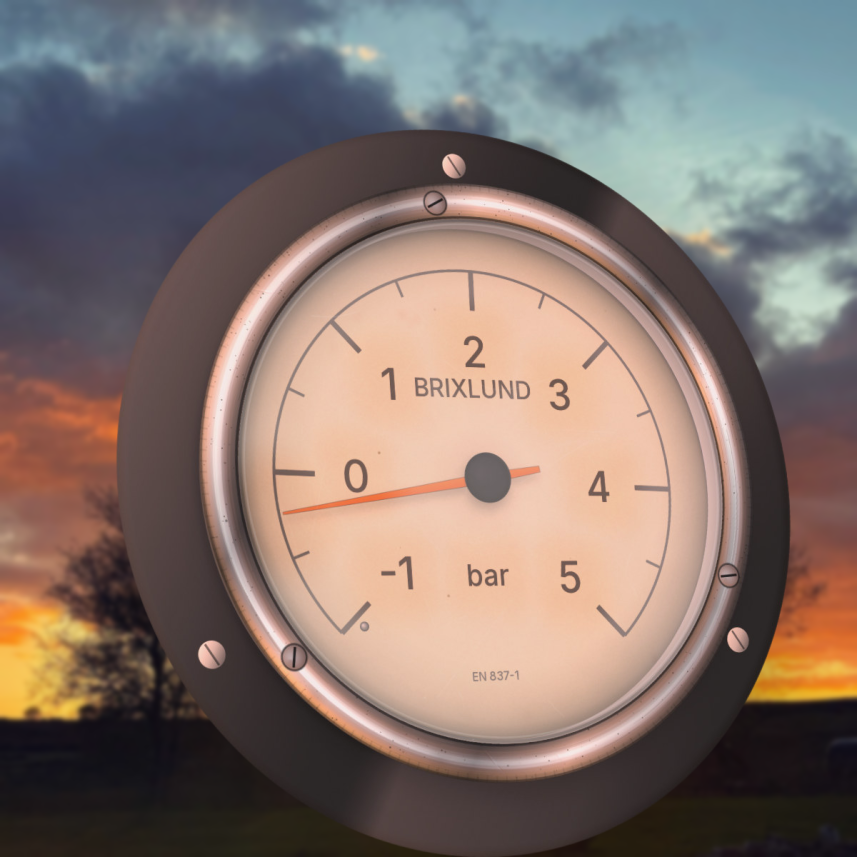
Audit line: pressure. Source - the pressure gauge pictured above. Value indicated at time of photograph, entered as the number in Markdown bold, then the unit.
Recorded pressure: **-0.25** bar
